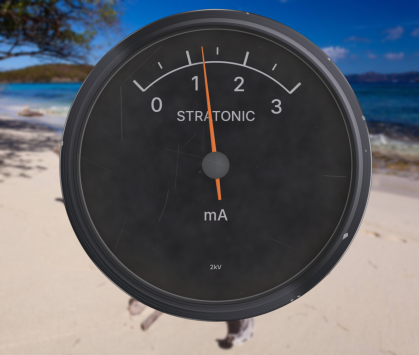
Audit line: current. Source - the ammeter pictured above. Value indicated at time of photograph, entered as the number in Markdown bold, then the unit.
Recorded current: **1.25** mA
